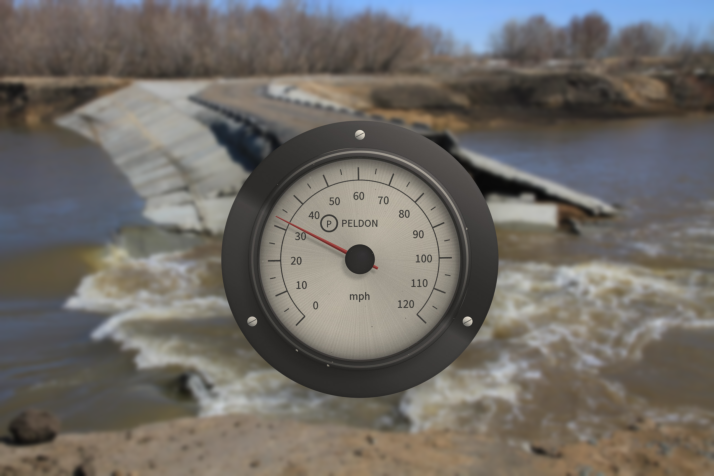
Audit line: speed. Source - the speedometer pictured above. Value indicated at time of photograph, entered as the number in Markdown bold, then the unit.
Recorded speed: **32.5** mph
